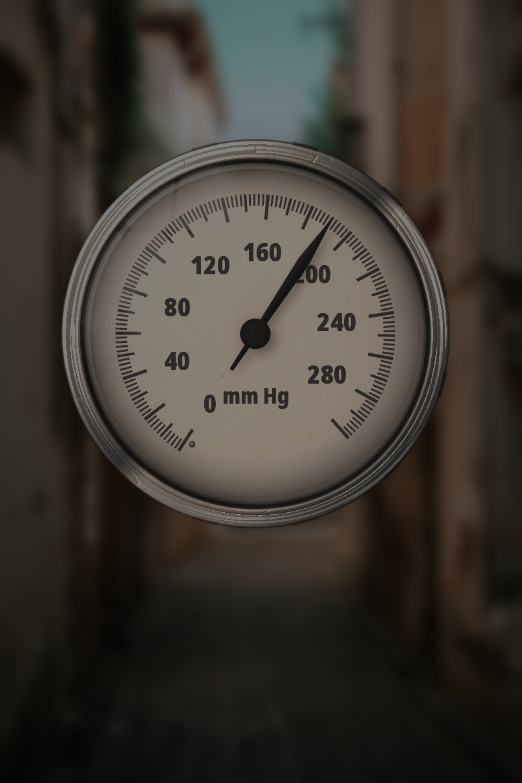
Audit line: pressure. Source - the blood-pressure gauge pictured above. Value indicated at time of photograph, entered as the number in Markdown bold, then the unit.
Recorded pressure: **190** mmHg
